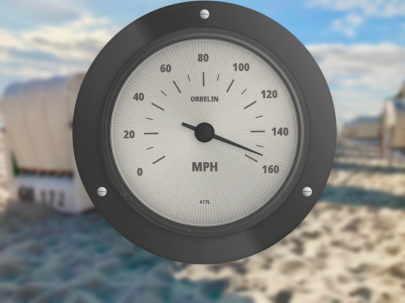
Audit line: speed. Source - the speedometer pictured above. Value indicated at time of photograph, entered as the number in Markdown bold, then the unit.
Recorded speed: **155** mph
